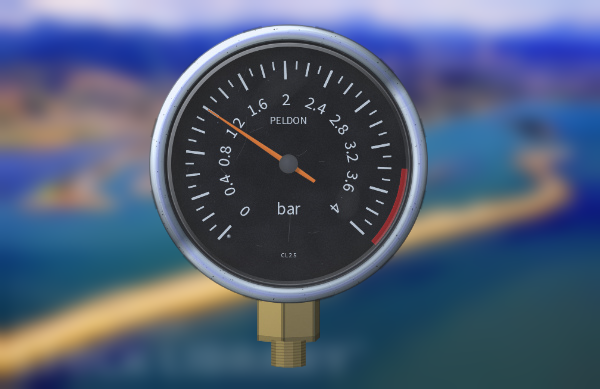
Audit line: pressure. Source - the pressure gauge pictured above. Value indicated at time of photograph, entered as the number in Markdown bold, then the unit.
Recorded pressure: **1.2** bar
